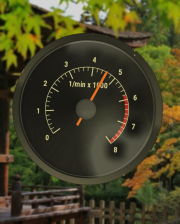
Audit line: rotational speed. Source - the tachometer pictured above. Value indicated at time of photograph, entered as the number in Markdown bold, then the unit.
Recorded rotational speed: **4600** rpm
